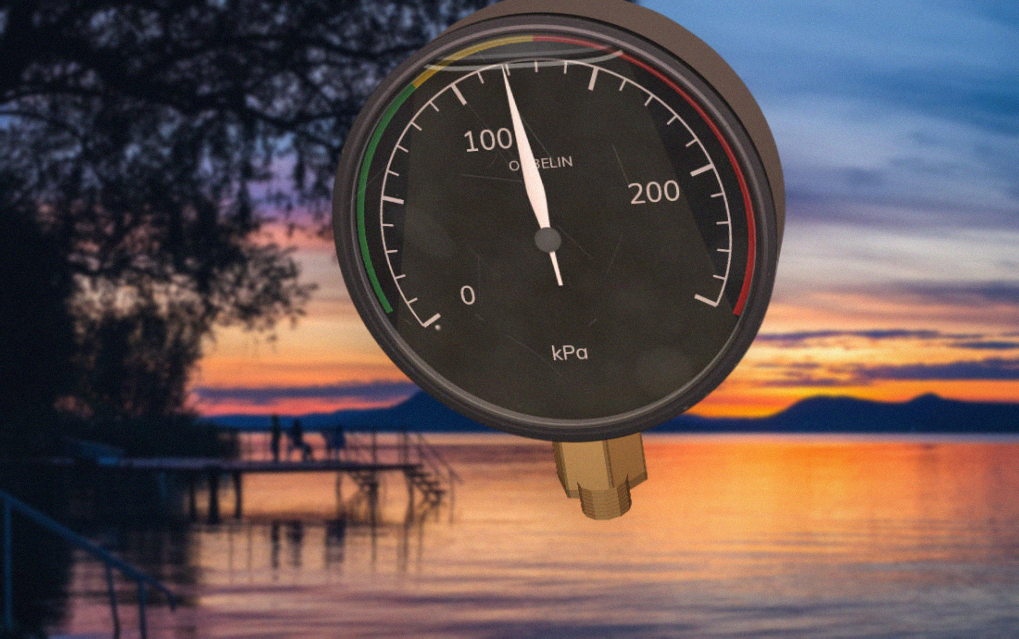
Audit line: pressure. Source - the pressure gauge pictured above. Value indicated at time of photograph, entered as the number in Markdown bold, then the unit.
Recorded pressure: **120** kPa
